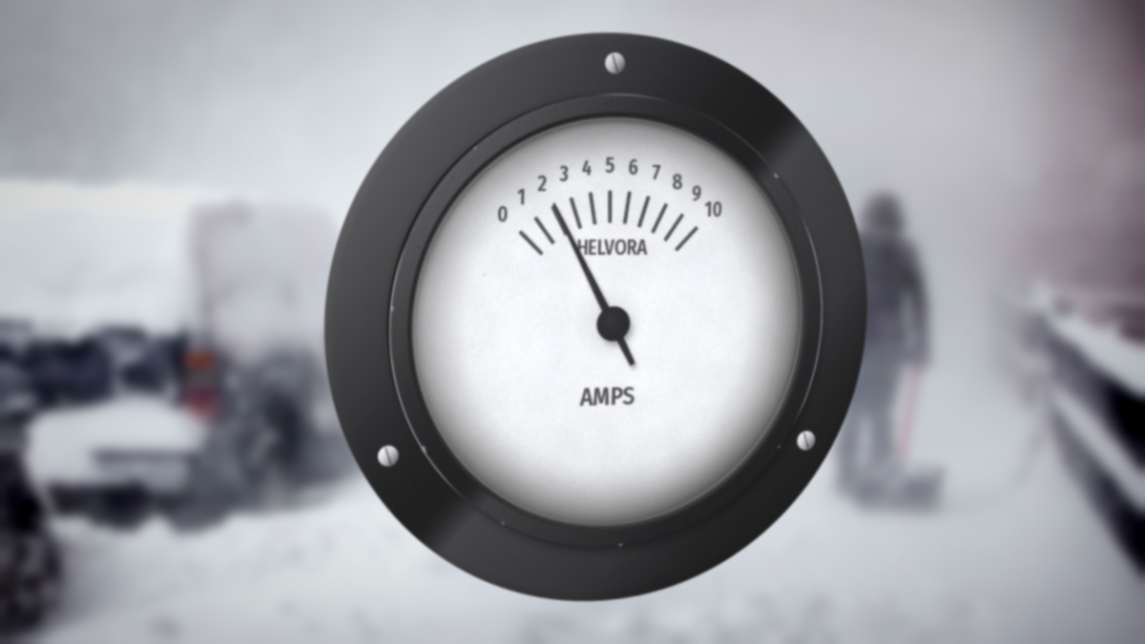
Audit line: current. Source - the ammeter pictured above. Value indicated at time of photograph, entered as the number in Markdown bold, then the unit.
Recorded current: **2** A
